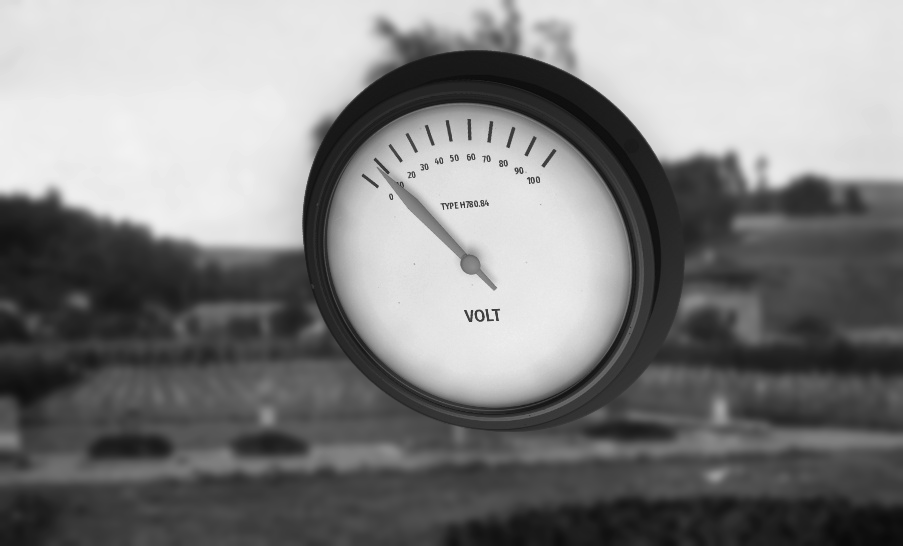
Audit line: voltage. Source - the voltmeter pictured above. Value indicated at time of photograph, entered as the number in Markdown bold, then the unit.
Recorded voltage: **10** V
